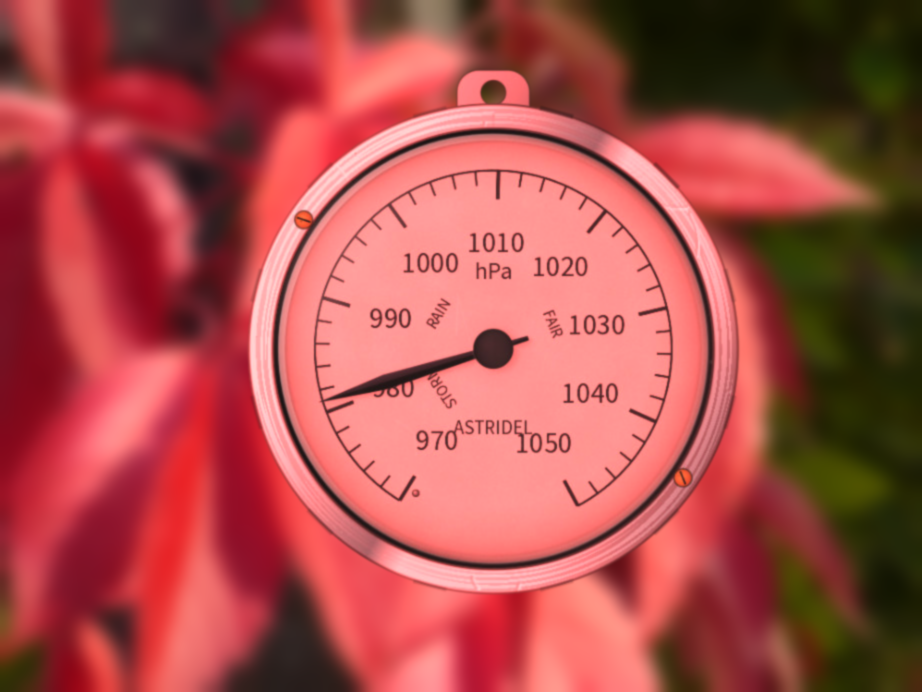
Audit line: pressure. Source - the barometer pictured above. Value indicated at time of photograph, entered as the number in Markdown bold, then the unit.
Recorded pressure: **981** hPa
